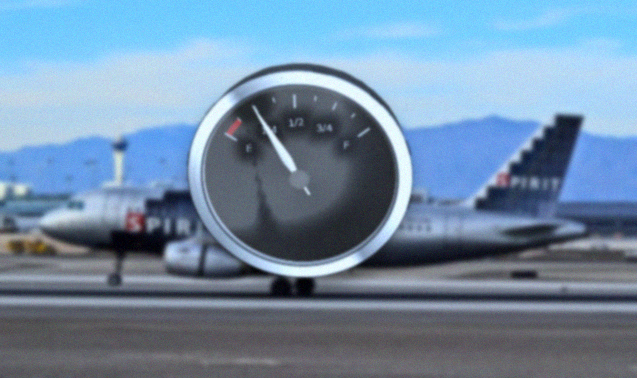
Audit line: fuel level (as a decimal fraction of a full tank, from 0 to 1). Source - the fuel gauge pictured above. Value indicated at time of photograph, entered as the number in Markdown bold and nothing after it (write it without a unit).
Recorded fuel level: **0.25**
